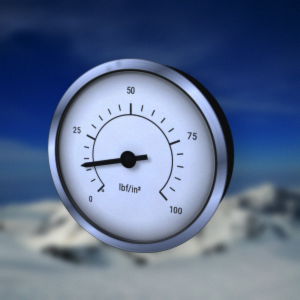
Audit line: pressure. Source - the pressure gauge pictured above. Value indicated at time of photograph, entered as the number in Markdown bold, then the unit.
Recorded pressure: **12.5** psi
